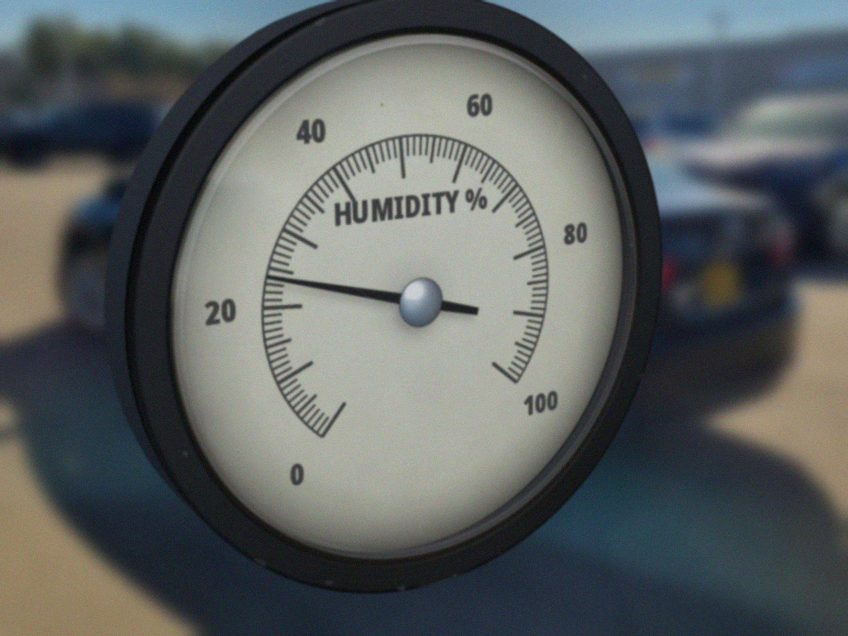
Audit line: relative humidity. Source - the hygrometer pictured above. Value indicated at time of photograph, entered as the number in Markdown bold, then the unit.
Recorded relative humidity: **24** %
